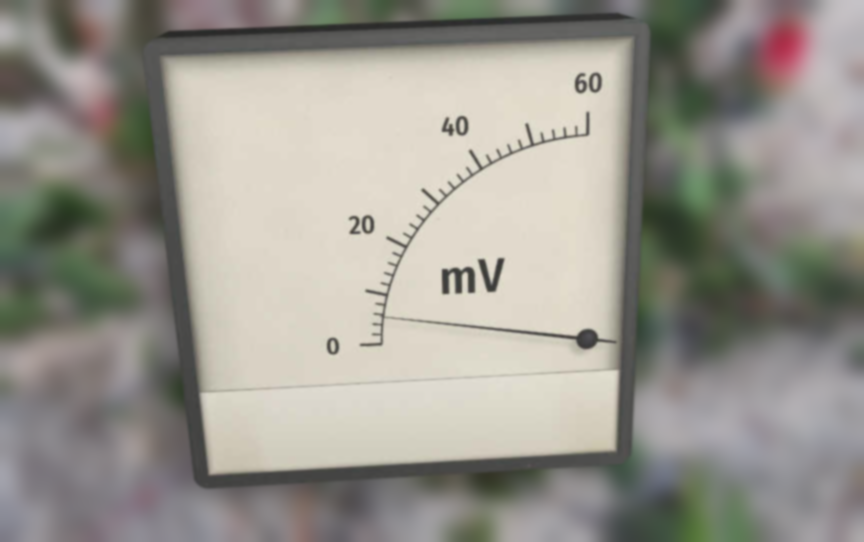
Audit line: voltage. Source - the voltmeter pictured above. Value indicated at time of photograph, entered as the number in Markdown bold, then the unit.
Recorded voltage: **6** mV
